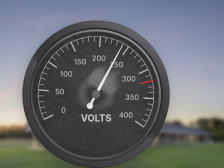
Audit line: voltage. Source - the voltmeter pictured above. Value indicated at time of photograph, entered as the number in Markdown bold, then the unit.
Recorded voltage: **240** V
